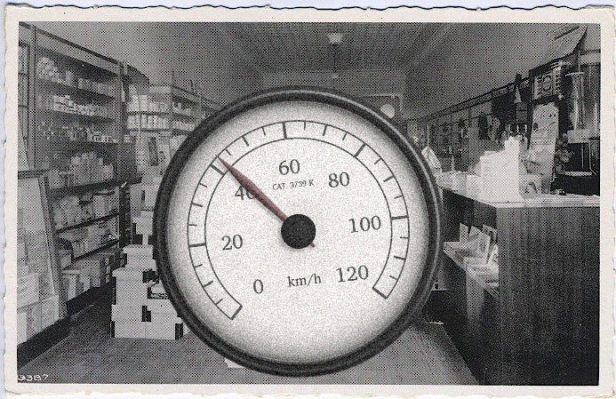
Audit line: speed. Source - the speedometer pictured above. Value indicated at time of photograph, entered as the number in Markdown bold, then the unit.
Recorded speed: **42.5** km/h
